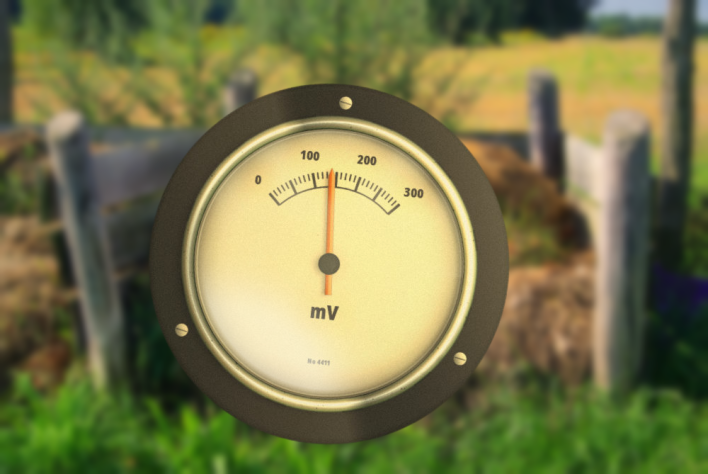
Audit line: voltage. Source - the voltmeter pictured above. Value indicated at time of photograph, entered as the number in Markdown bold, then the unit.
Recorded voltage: **140** mV
